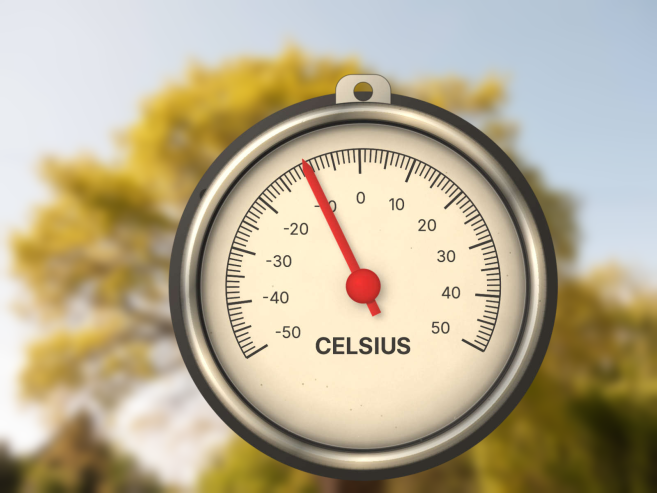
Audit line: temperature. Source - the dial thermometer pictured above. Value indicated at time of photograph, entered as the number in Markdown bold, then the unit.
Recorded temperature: **-10** °C
